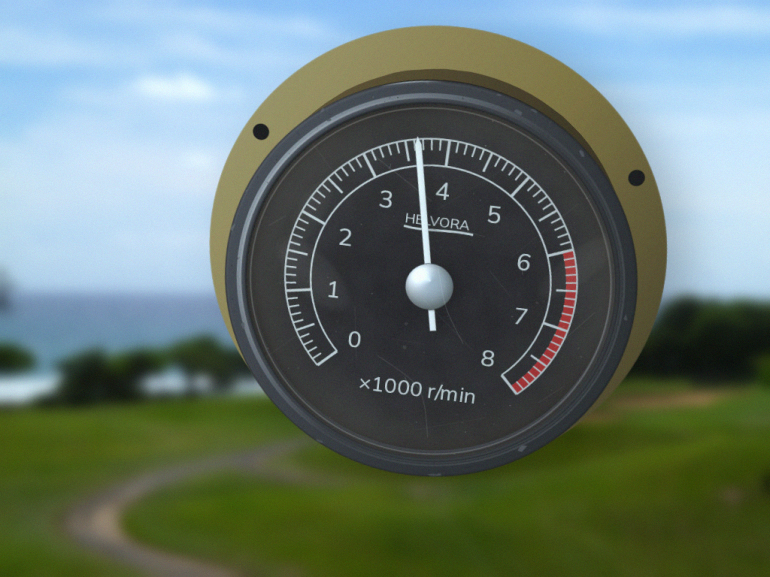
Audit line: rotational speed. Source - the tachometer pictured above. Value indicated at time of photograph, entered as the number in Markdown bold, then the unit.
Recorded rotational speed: **3650** rpm
